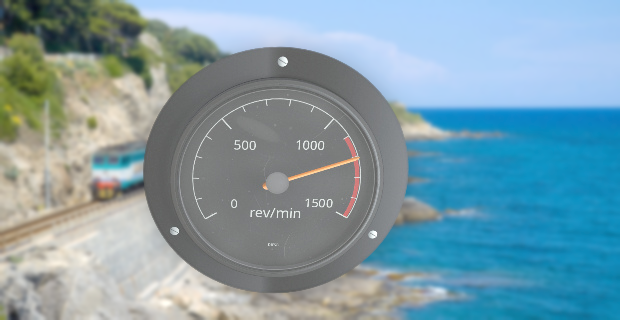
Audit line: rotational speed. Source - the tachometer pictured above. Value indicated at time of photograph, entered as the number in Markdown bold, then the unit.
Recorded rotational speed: **1200** rpm
